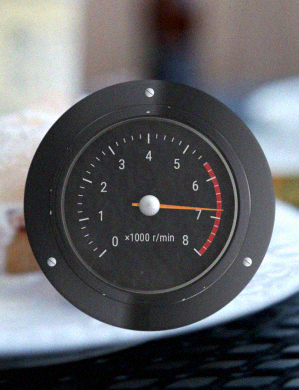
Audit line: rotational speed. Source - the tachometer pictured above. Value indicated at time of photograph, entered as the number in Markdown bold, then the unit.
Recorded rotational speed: **6800** rpm
